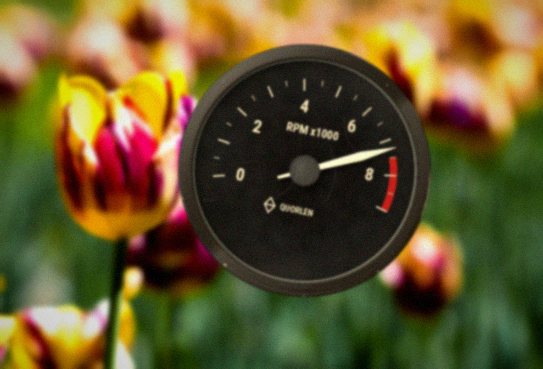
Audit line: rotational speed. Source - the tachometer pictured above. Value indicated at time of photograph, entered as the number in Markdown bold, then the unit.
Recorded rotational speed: **7250** rpm
